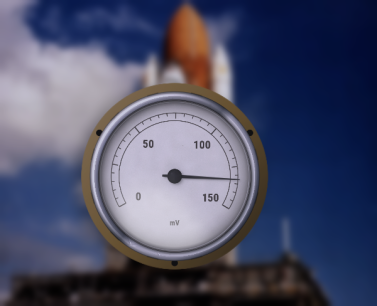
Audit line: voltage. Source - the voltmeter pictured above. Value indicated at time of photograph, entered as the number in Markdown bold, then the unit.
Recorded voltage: **132.5** mV
